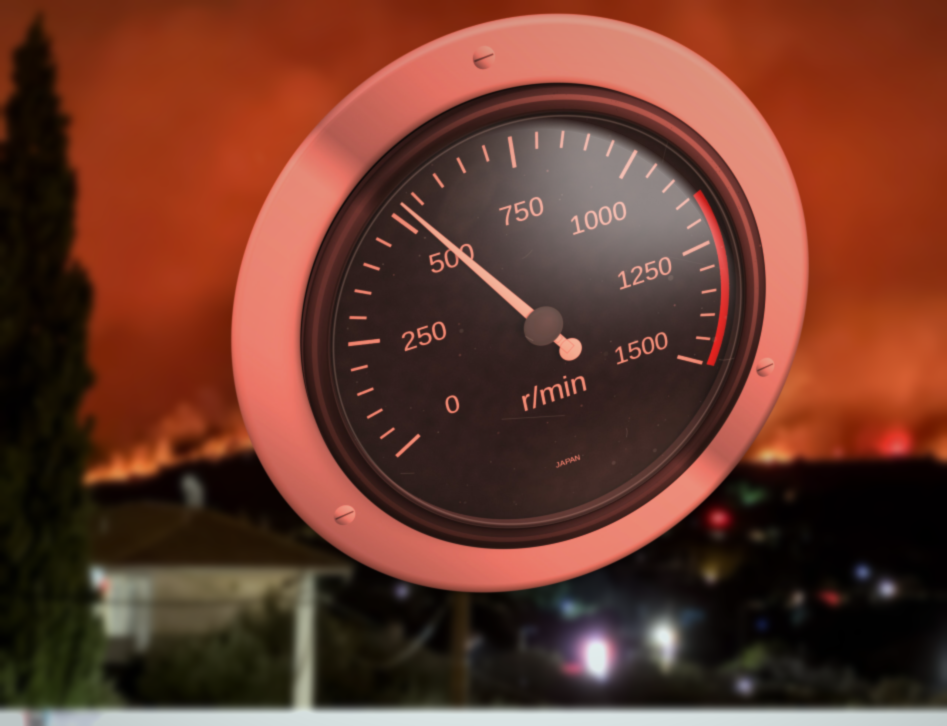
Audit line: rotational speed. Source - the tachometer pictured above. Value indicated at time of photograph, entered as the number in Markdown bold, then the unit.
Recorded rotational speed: **525** rpm
